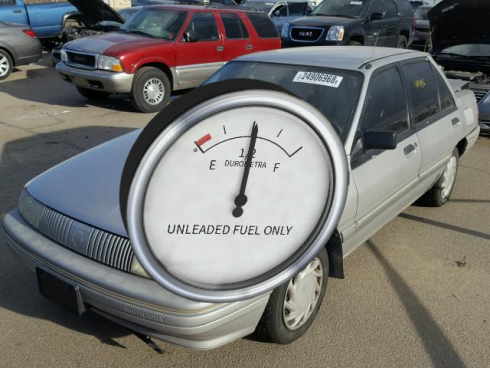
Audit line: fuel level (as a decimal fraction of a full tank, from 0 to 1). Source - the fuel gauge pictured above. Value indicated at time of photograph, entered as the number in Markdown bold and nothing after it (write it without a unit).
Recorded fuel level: **0.5**
